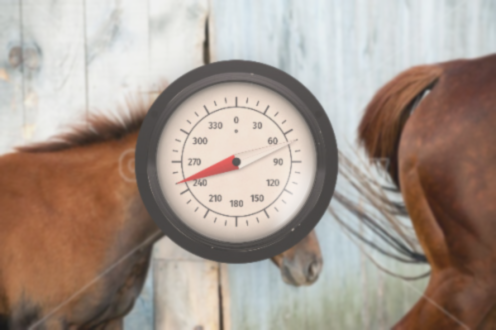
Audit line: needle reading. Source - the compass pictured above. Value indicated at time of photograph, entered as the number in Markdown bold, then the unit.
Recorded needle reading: **250** °
